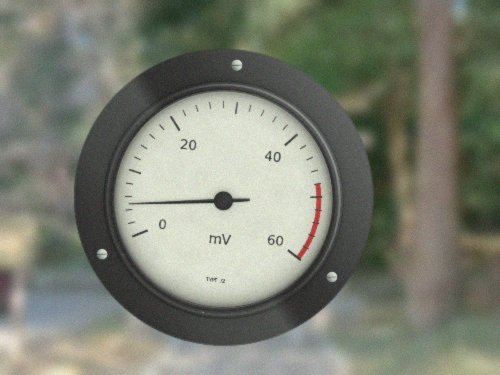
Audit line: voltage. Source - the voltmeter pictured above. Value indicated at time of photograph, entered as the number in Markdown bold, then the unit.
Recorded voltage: **5** mV
